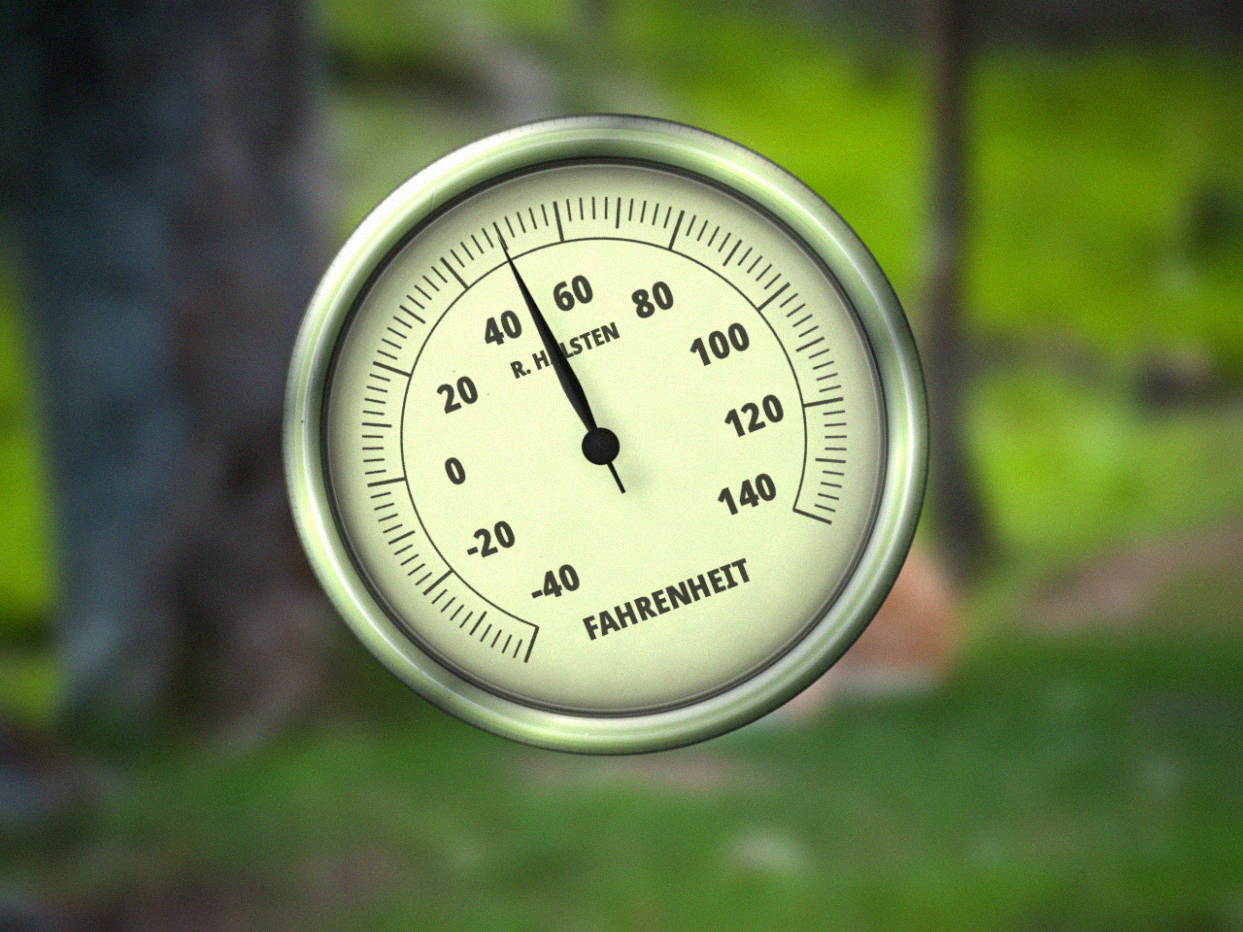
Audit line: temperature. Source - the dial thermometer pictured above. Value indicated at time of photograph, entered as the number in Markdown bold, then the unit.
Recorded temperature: **50** °F
